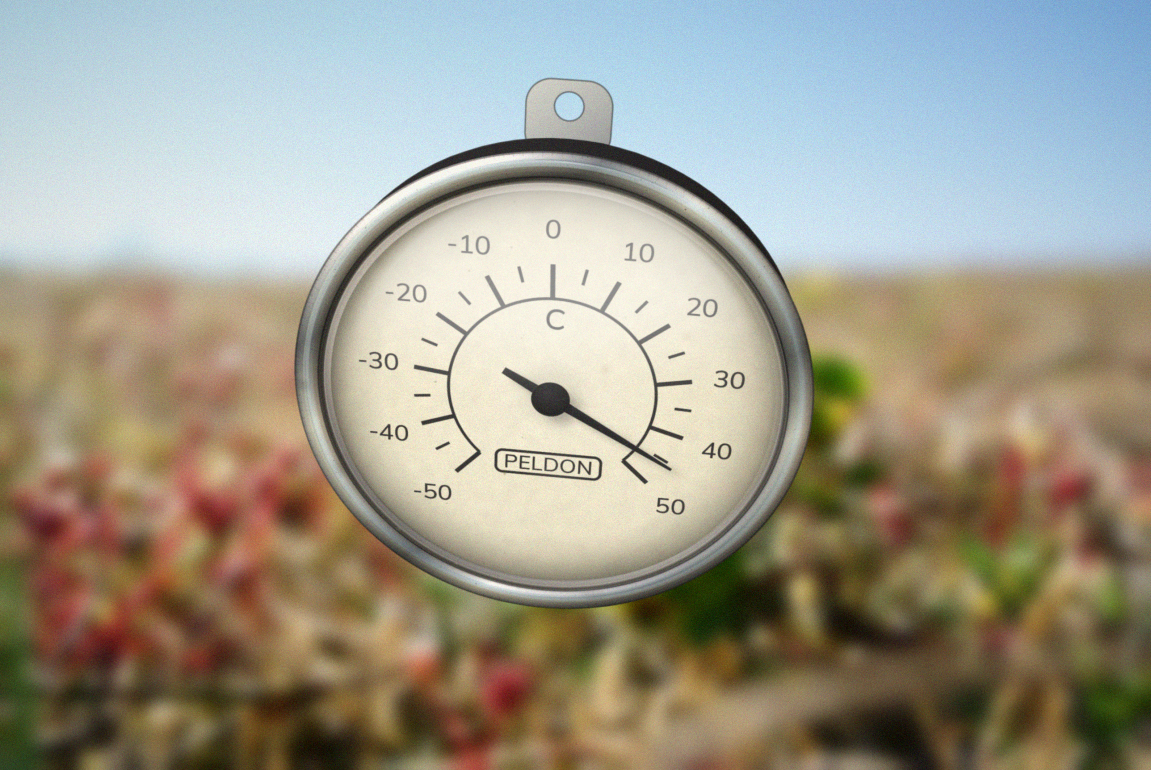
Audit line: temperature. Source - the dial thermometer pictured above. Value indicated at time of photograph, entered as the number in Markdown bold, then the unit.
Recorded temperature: **45** °C
